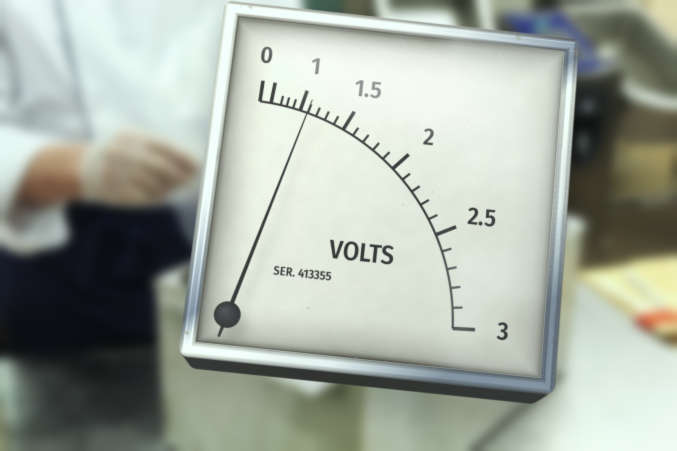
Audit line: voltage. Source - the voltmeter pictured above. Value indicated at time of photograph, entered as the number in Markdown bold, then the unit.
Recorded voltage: **1.1** V
